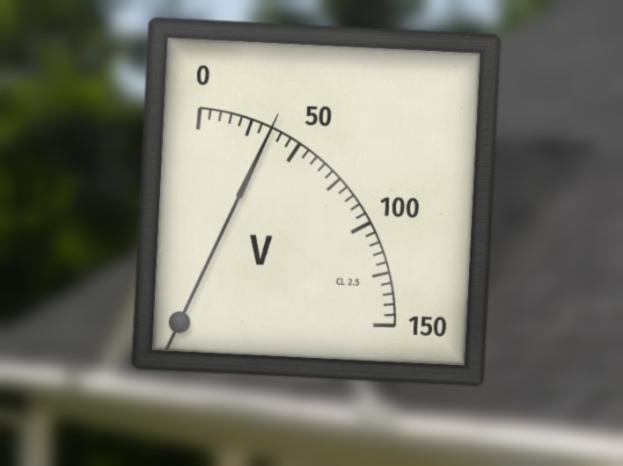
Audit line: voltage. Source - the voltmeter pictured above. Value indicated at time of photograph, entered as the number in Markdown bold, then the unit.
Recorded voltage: **35** V
